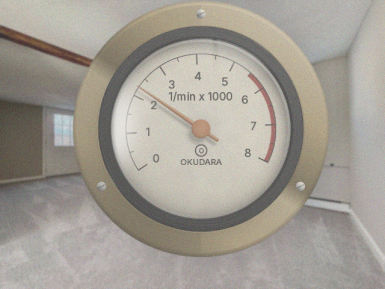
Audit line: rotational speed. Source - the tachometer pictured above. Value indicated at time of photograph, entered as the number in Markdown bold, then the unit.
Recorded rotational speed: **2250** rpm
